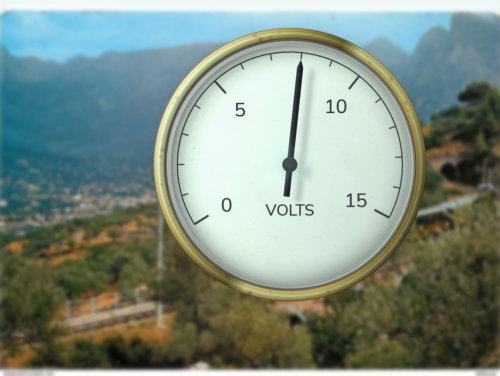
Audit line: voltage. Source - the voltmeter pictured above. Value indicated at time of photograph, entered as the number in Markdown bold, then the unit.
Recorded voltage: **8** V
